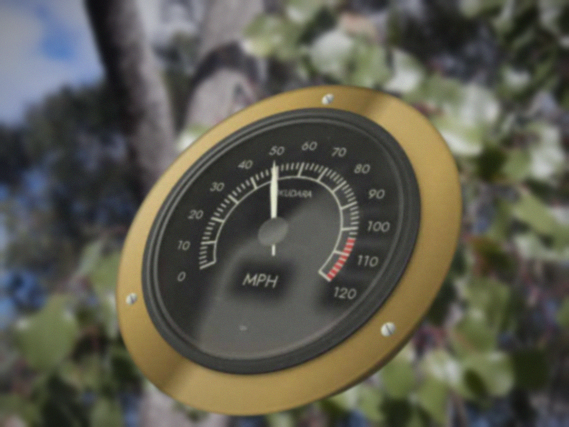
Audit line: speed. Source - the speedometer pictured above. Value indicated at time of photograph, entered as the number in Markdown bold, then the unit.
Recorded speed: **50** mph
